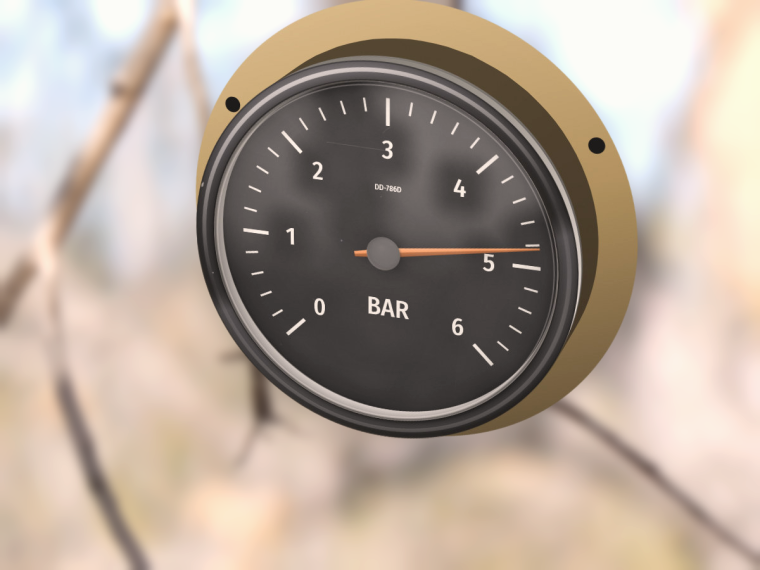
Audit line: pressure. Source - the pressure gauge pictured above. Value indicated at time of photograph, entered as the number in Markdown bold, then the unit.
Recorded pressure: **4.8** bar
